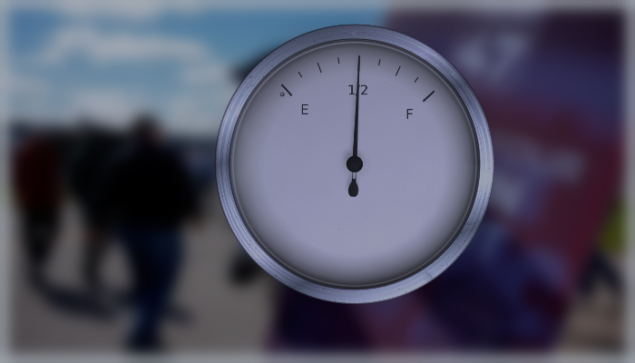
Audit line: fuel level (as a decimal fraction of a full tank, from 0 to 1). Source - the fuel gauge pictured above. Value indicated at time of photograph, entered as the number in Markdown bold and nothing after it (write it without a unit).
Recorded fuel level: **0.5**
